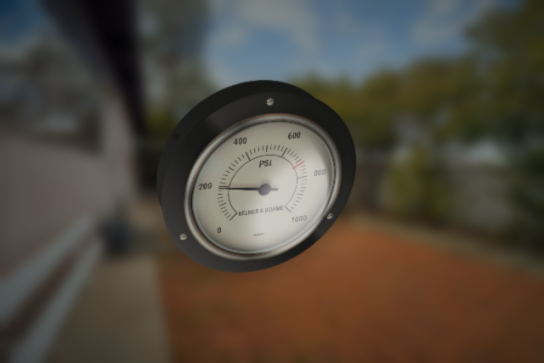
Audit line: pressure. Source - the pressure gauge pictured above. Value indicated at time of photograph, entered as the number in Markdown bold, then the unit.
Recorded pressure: **200** psi
